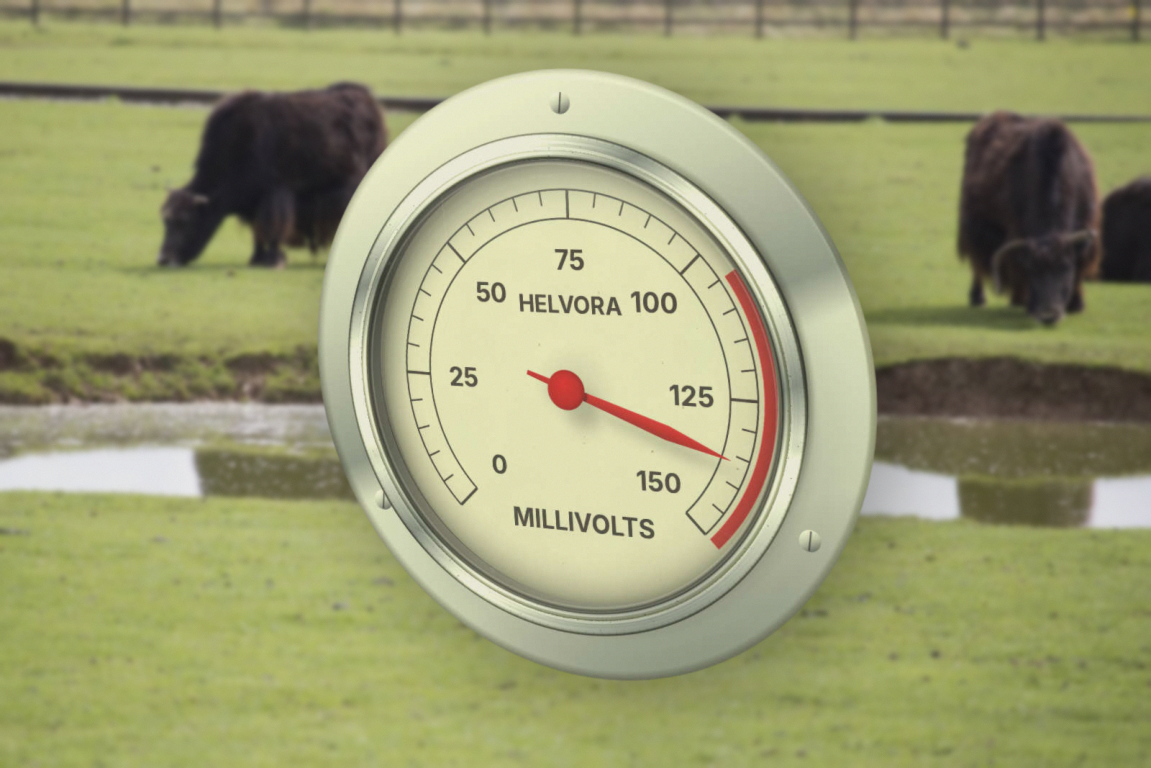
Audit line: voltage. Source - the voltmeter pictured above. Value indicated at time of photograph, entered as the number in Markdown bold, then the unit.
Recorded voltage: **135** mV
